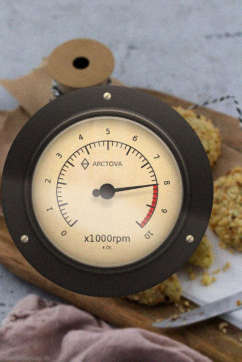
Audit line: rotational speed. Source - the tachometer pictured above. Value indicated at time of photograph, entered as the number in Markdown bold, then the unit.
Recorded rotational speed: **8000** rpm
